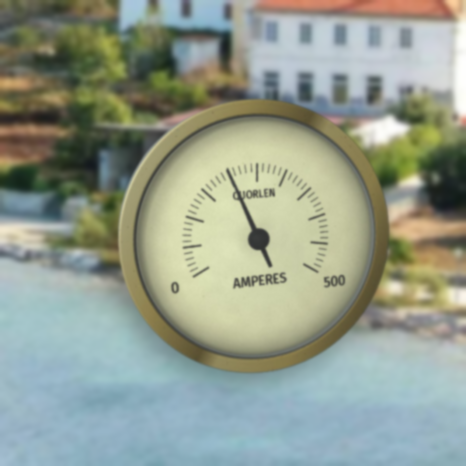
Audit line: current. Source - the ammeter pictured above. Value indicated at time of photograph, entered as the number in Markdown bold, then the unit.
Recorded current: **200** A
